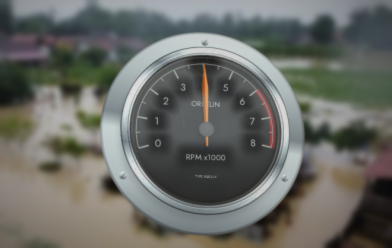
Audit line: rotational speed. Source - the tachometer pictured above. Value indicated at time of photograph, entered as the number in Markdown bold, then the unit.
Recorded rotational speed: **4000** rpm
